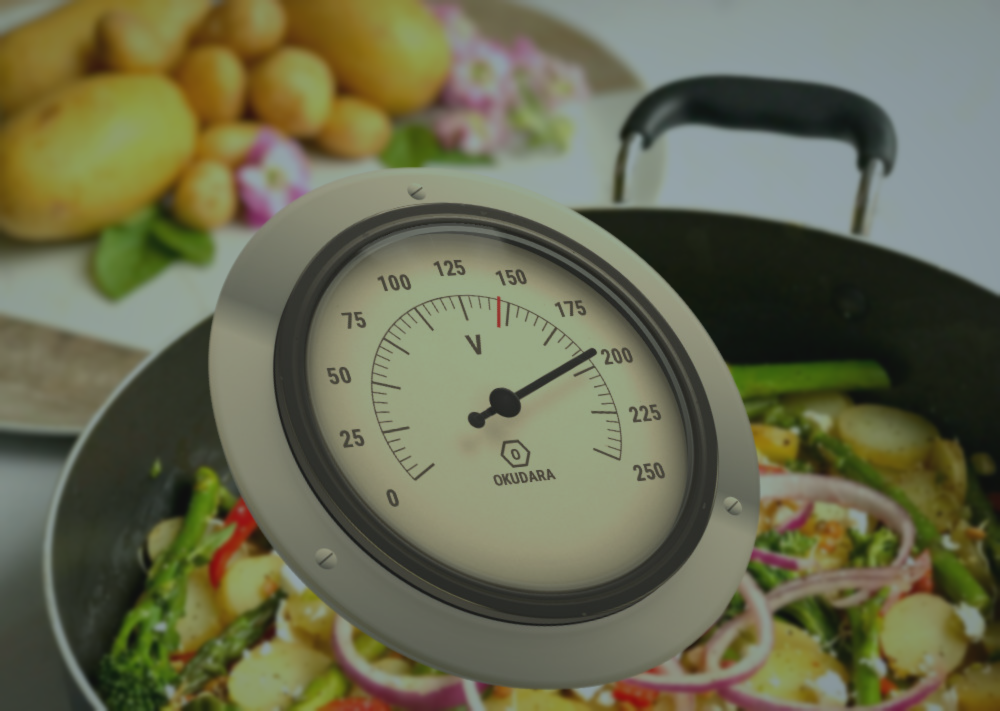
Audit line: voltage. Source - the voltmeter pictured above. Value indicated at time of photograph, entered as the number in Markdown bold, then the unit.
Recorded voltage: **195** V
